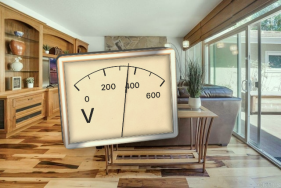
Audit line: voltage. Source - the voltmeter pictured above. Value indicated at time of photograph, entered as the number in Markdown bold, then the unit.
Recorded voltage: **350** V
